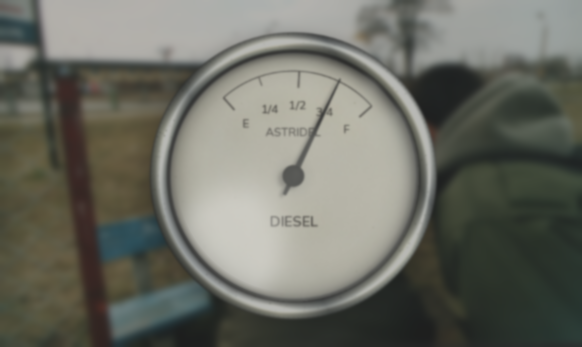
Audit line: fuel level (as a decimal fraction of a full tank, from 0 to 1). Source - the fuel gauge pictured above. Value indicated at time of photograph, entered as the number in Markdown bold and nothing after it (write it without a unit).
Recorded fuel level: **0.75**
